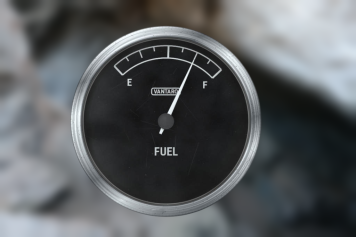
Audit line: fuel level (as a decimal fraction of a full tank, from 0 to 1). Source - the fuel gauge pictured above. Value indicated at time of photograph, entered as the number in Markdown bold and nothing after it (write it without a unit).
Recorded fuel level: **0.75**
